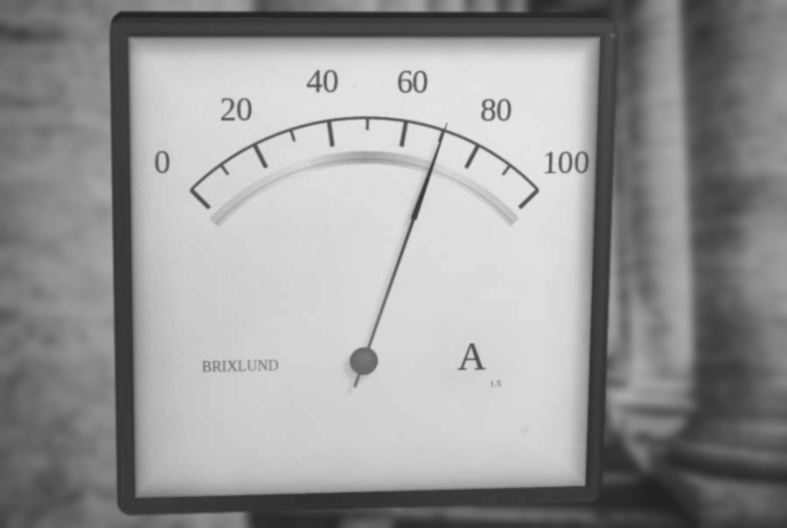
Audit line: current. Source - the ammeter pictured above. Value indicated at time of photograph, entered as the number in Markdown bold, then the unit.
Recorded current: **70** A
